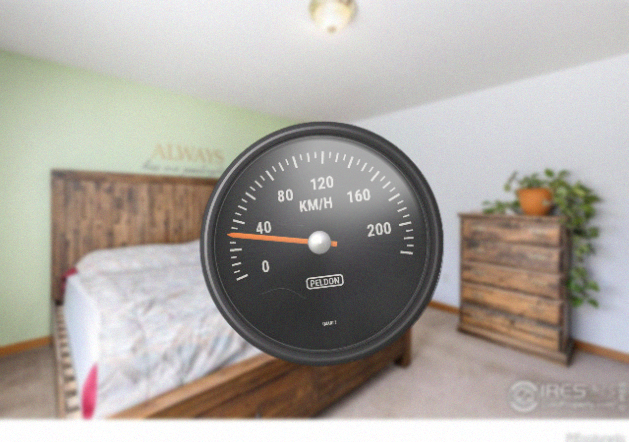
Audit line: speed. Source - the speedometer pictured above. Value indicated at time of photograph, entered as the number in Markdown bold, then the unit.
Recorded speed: **30** km/h
